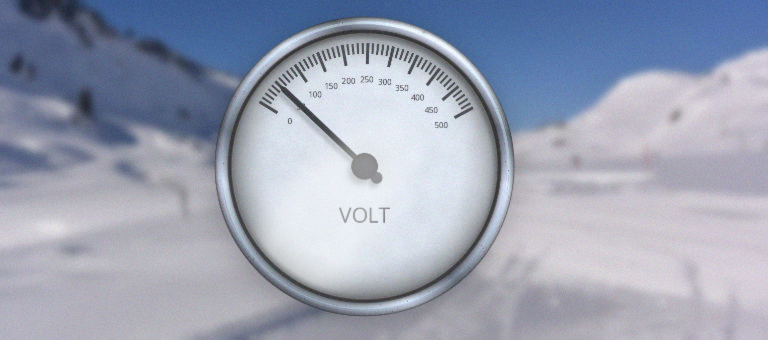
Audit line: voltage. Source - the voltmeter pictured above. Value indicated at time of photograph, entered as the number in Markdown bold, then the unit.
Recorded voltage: **50** V
